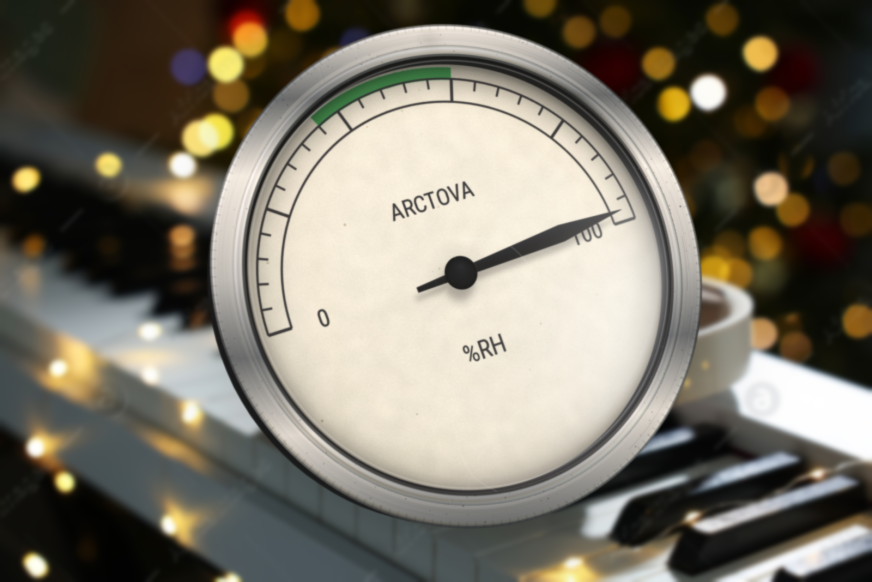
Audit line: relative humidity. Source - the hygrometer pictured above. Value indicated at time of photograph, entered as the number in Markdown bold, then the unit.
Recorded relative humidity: **98** %
